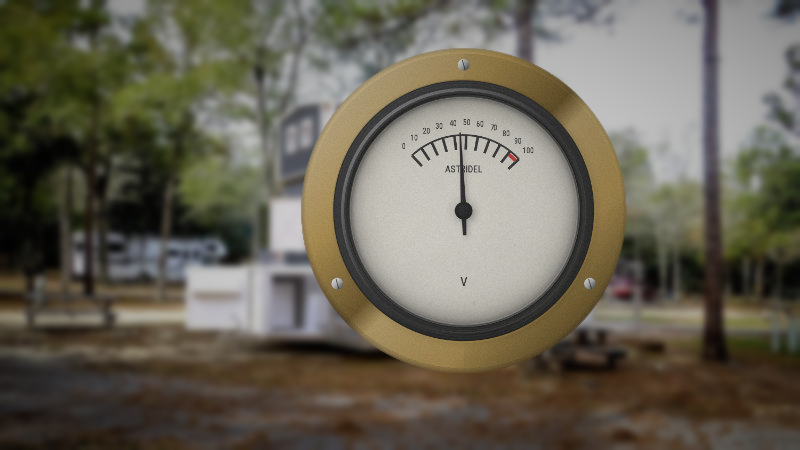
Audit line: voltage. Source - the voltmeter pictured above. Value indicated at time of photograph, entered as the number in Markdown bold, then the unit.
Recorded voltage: **45** V
